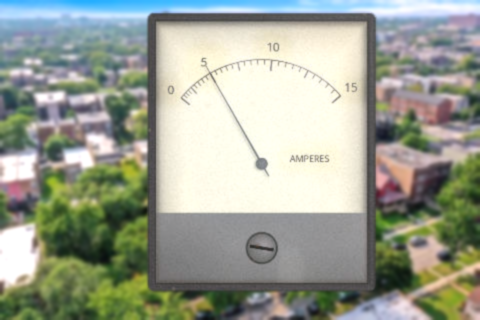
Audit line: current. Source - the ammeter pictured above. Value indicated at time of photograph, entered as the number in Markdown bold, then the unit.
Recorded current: **5** A
